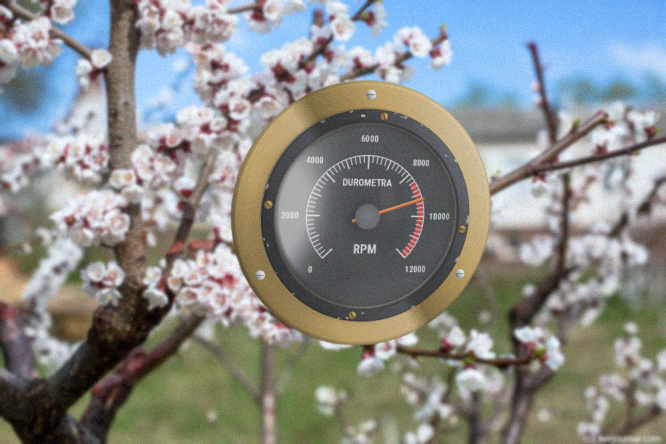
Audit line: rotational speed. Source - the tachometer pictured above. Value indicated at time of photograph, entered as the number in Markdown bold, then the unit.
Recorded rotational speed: **9200** rpm
